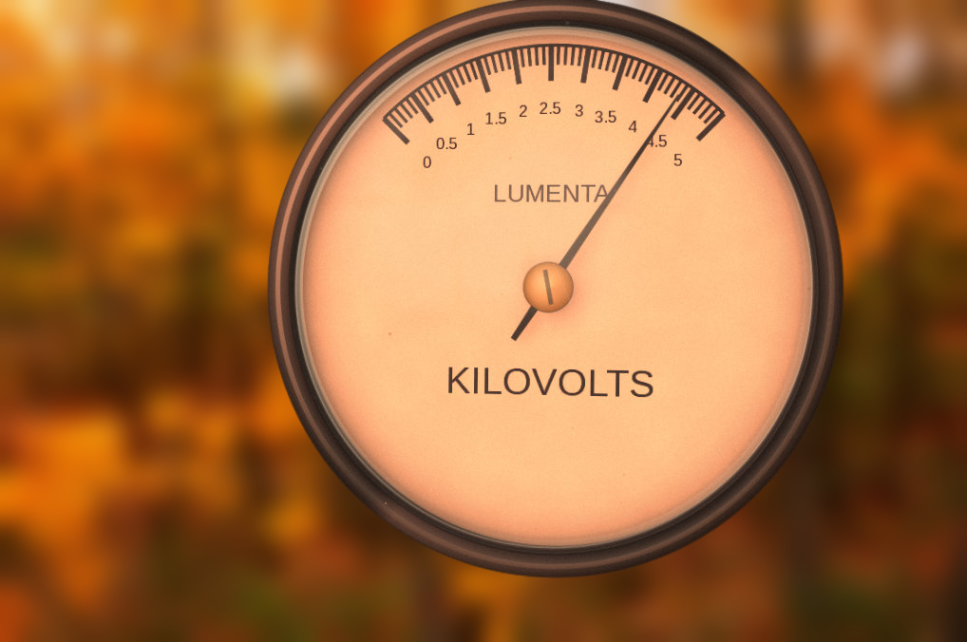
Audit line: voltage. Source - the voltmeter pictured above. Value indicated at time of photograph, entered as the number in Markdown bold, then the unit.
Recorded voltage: **4.4** kV
